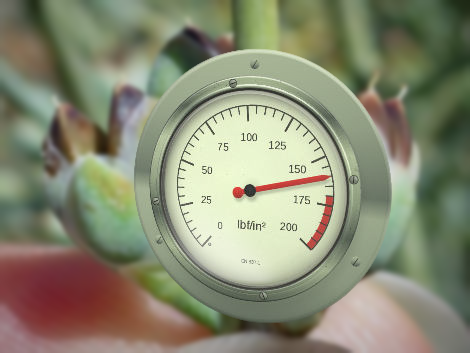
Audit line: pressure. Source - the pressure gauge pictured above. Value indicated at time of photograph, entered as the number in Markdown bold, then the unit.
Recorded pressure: **160** psi
